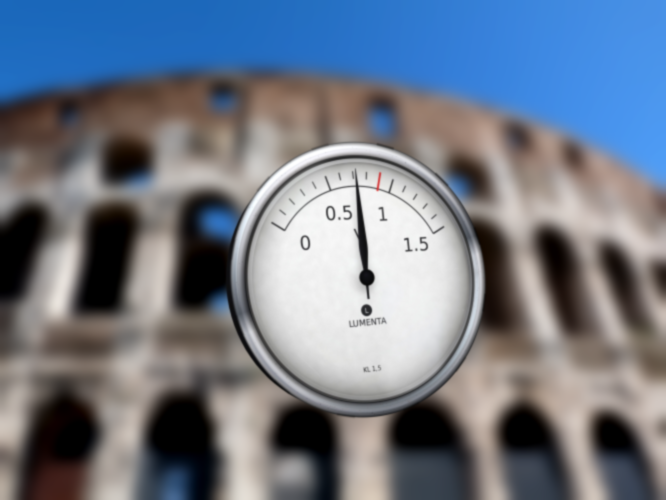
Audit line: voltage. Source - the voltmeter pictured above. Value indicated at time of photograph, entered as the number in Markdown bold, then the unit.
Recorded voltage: **0.7** V
